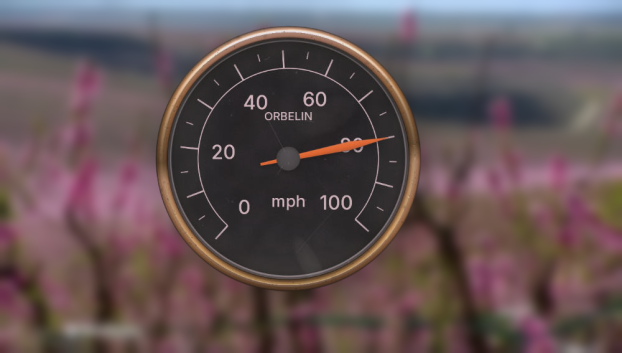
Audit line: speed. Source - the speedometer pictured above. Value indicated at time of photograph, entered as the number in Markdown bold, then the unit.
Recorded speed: **80** mph
